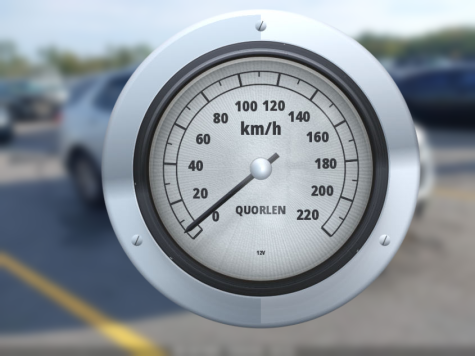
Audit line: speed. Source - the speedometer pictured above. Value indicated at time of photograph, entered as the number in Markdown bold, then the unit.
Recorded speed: **5** km/h
